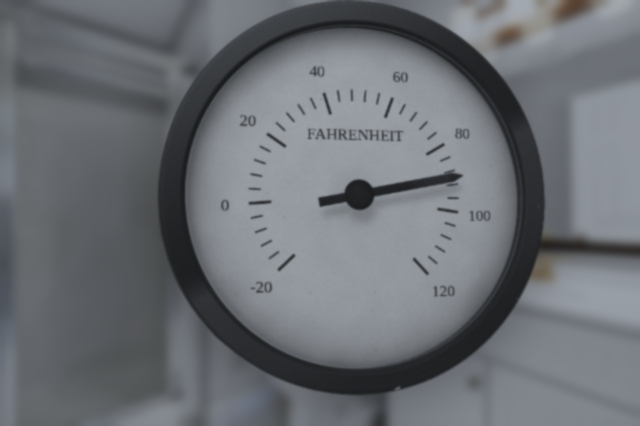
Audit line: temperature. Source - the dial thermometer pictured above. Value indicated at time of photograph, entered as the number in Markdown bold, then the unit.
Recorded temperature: **90** °F
